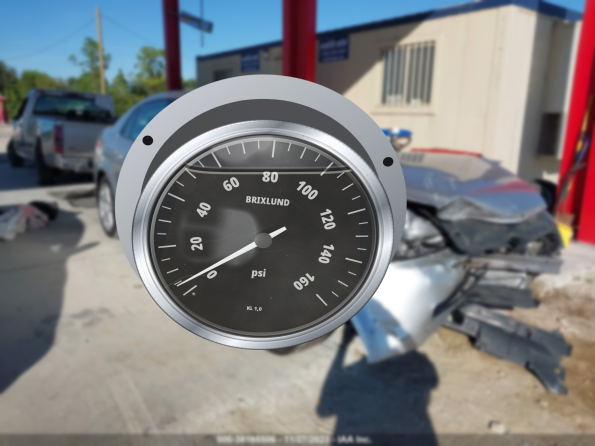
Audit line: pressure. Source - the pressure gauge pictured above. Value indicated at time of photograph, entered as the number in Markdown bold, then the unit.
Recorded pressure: **5** psi
